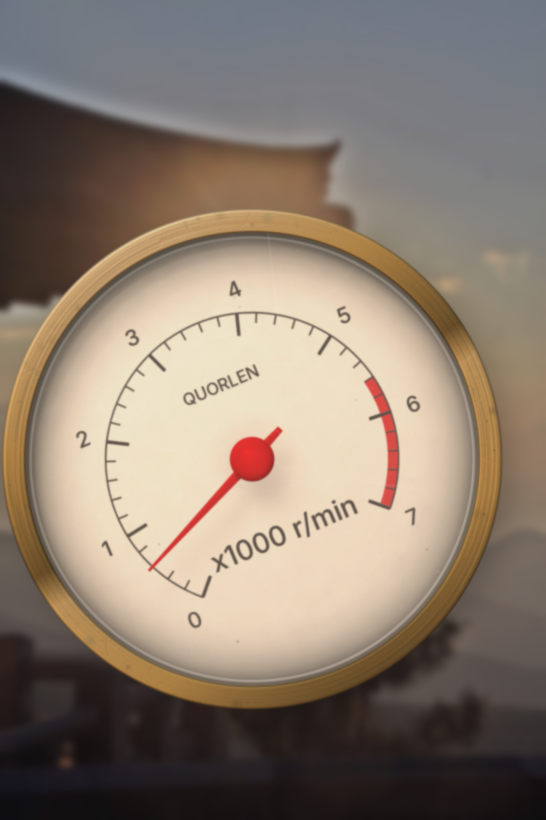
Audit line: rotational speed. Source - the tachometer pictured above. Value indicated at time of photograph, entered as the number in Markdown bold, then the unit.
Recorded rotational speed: **600** rpm
